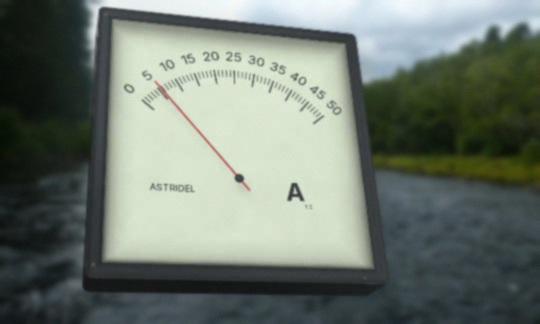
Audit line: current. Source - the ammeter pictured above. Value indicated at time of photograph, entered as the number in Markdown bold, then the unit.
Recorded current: **5** A
